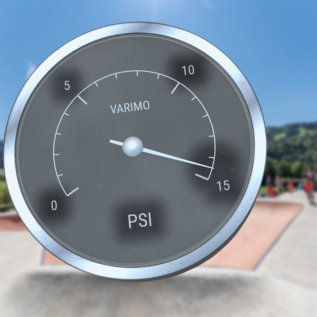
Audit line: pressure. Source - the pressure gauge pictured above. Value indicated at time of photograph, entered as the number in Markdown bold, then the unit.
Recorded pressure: **14.5** psi
